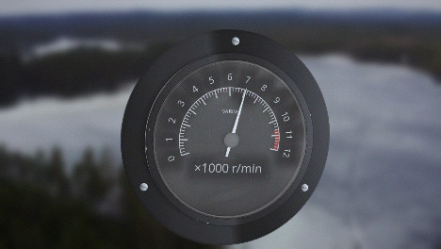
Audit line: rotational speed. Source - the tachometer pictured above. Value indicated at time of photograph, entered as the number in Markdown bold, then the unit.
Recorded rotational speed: **7000** rpm
